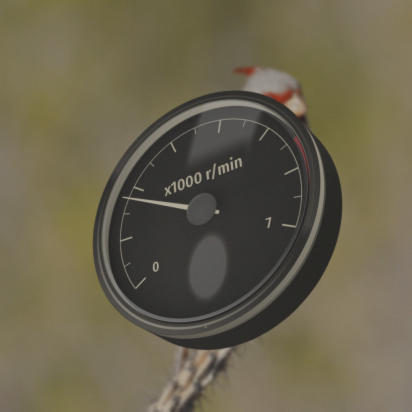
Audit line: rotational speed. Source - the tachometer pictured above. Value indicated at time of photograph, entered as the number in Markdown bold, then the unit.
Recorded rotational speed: **1750** rpm
